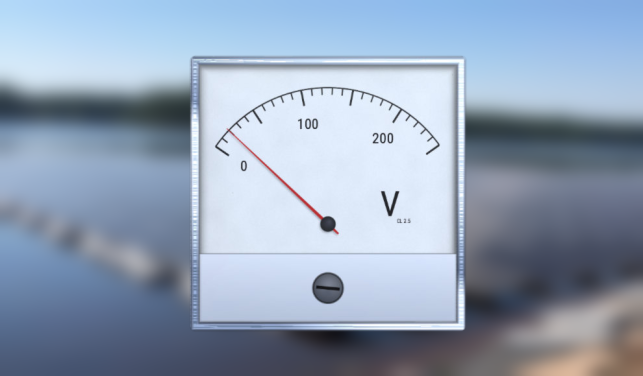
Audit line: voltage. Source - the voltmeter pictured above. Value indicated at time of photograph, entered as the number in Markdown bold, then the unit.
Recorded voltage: **20** V
